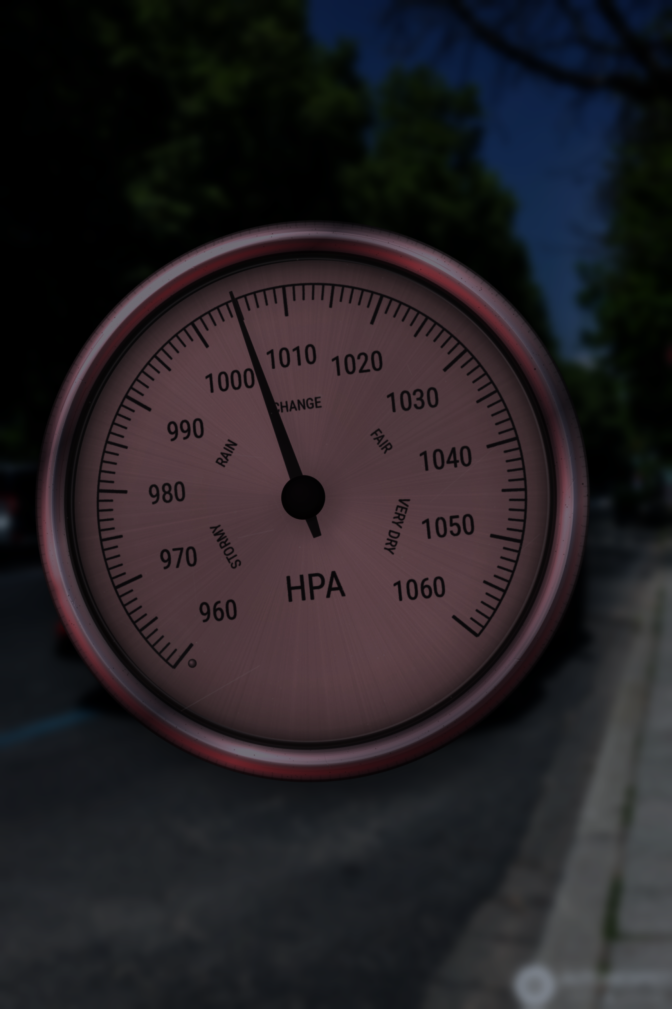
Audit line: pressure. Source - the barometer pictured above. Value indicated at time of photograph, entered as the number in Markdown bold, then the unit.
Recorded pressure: **1005** hPa
